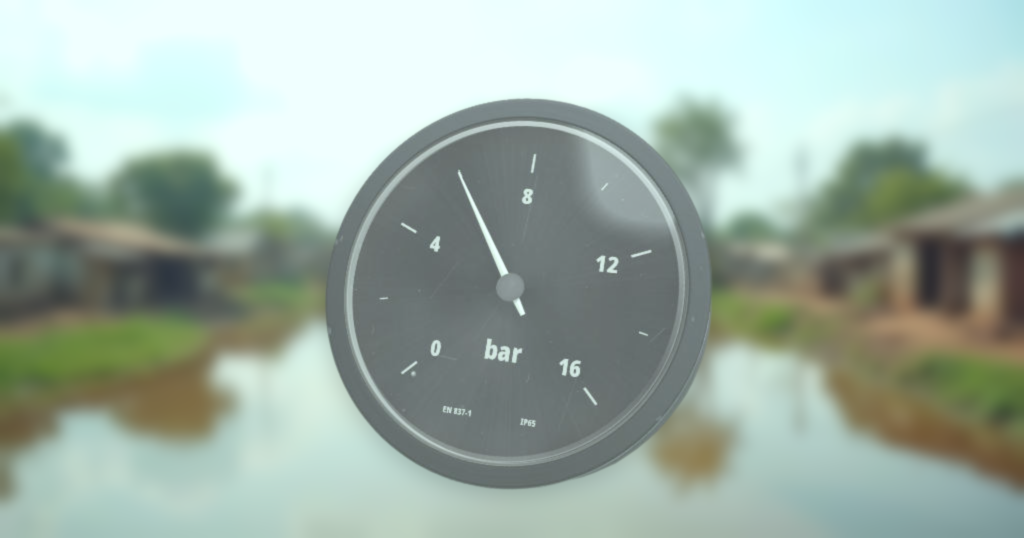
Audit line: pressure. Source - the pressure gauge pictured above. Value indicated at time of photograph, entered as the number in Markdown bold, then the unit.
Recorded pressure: **6** bar
